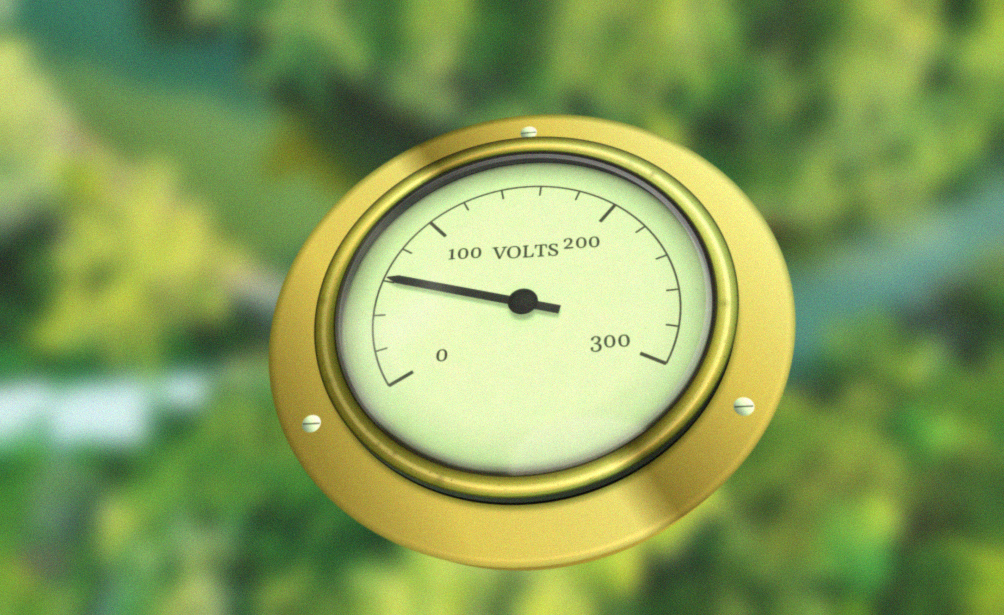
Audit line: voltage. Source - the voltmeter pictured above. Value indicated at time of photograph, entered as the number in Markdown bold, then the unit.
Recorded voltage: **60** V
